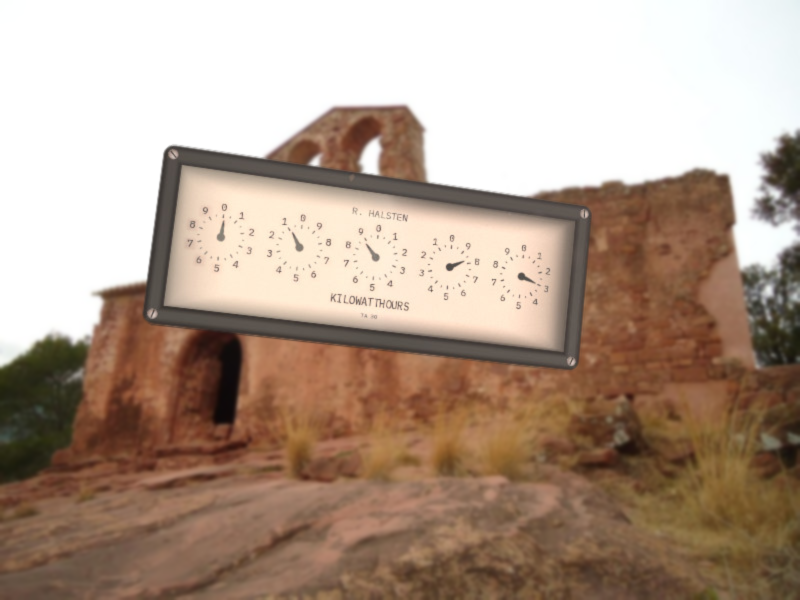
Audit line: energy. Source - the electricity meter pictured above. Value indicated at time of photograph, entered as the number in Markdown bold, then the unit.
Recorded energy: **883** kWh
